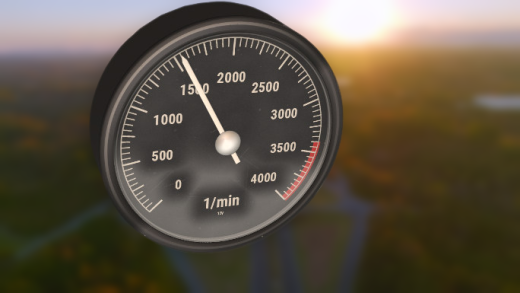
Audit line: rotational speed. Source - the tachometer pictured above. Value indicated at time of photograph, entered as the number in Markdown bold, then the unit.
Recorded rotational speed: **1550** rpm
